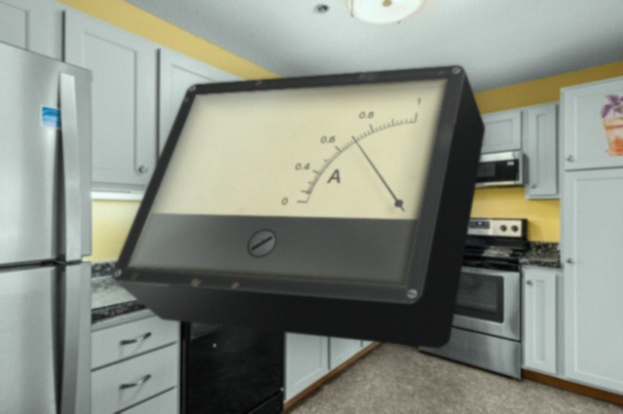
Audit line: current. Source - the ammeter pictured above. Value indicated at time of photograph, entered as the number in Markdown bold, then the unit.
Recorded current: **0.7** A
